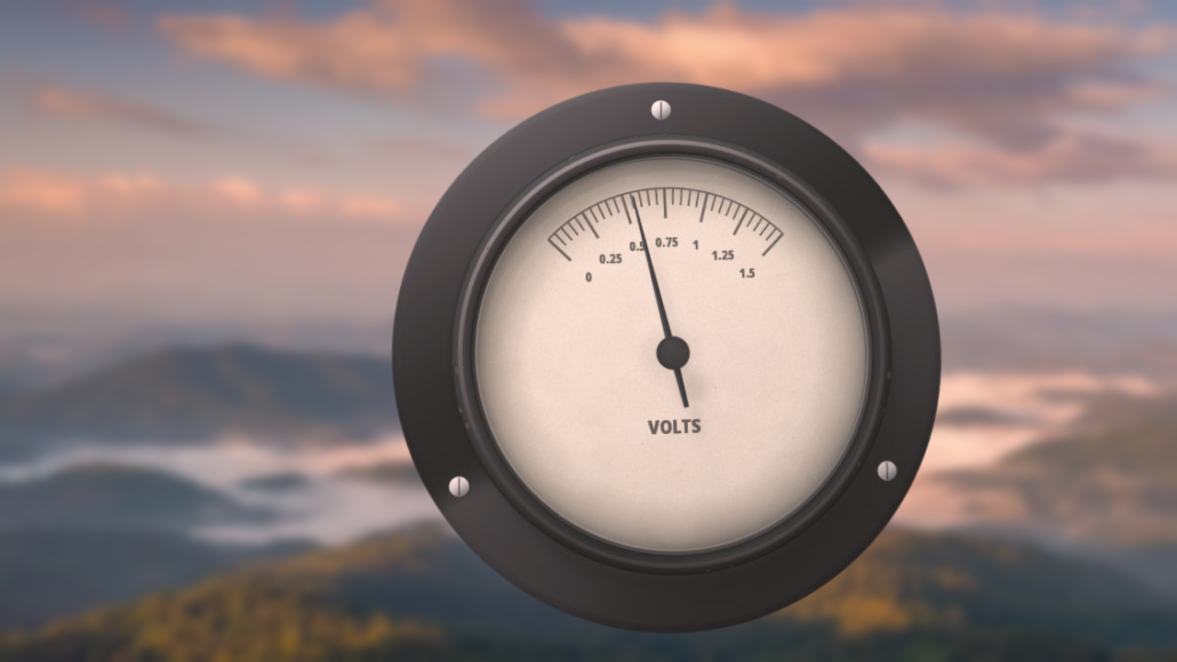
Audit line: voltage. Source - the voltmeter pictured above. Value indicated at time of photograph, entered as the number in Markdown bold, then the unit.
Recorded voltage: **0.55** V
